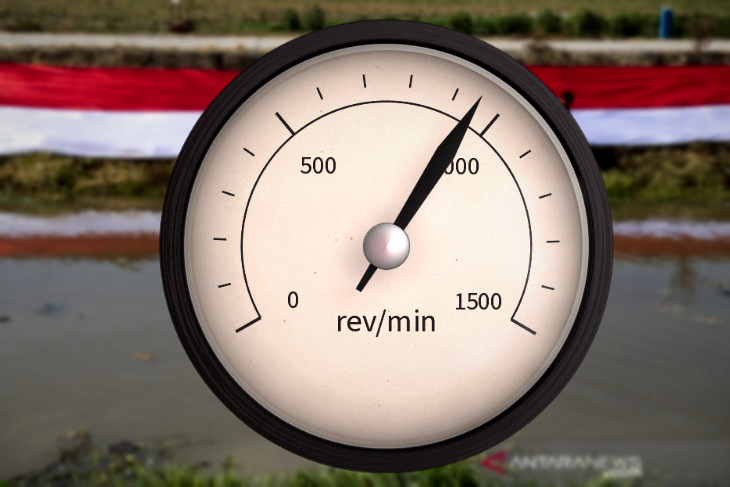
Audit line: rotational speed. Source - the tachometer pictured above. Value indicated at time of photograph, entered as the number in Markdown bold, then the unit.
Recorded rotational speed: **950** rpm
